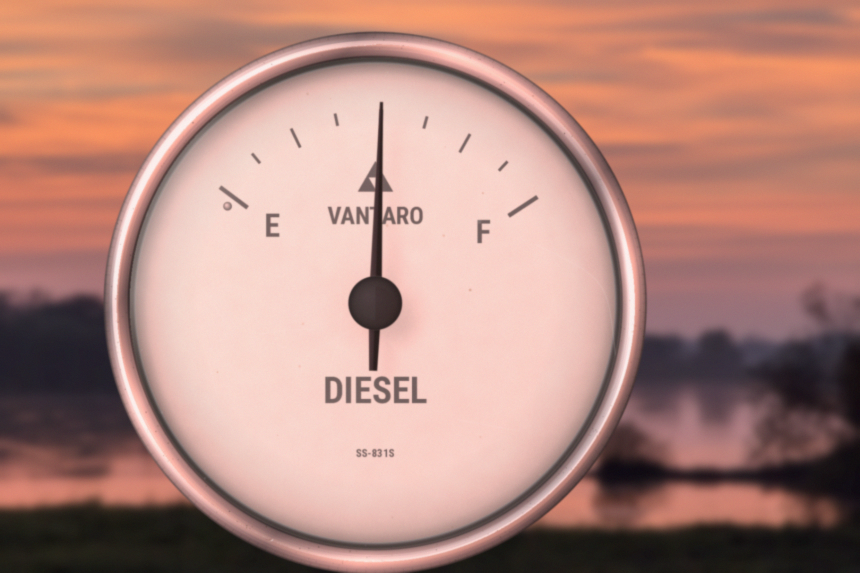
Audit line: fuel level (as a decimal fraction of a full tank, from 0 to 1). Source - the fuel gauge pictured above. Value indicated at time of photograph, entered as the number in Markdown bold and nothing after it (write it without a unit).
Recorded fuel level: **0.5**
